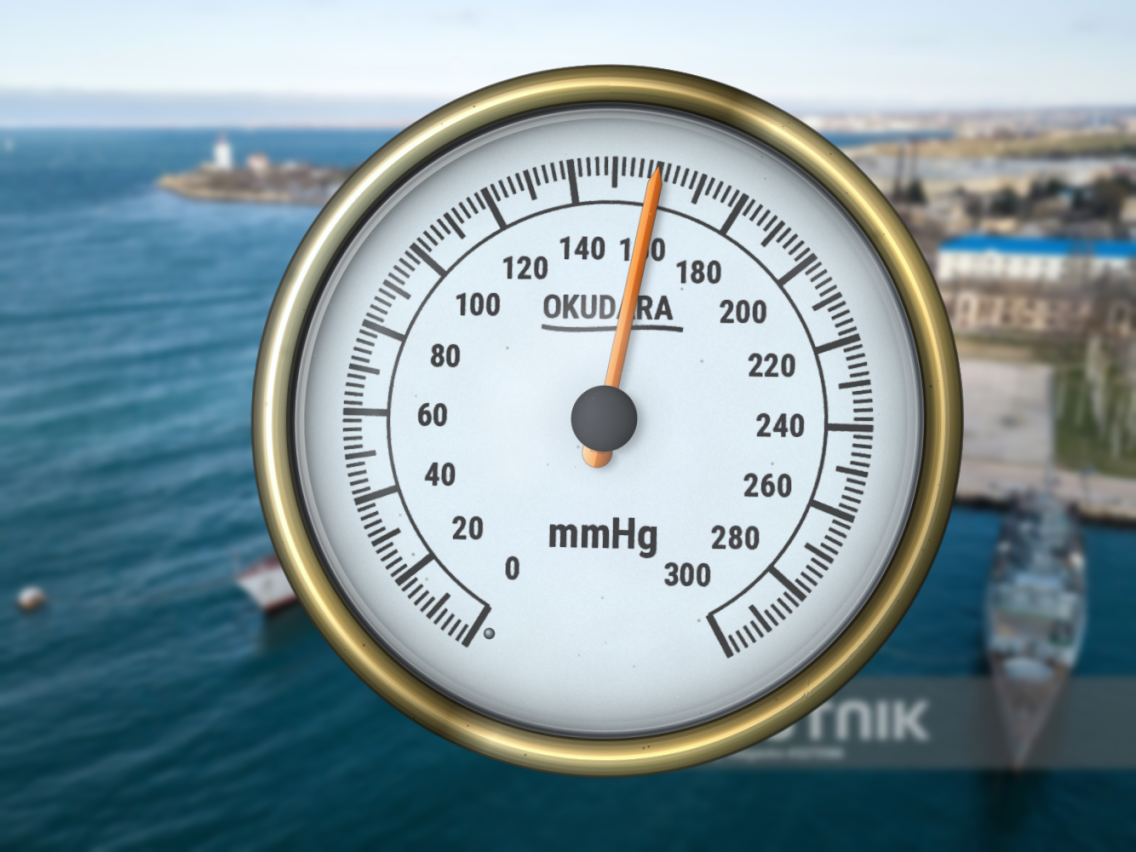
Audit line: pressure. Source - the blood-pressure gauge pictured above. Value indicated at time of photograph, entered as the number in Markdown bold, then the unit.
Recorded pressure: **160** mmHg
